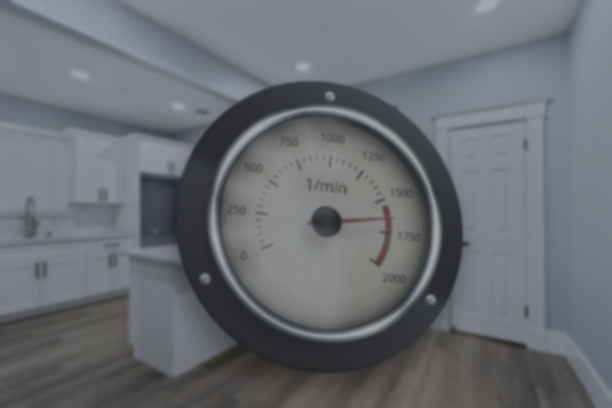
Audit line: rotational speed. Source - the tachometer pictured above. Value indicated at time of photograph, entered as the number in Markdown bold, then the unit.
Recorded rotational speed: **1650** rpm
